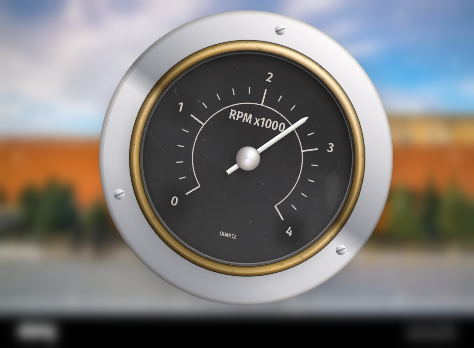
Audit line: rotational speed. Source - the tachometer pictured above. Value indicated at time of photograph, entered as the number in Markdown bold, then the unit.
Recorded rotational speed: **2600** rpm
